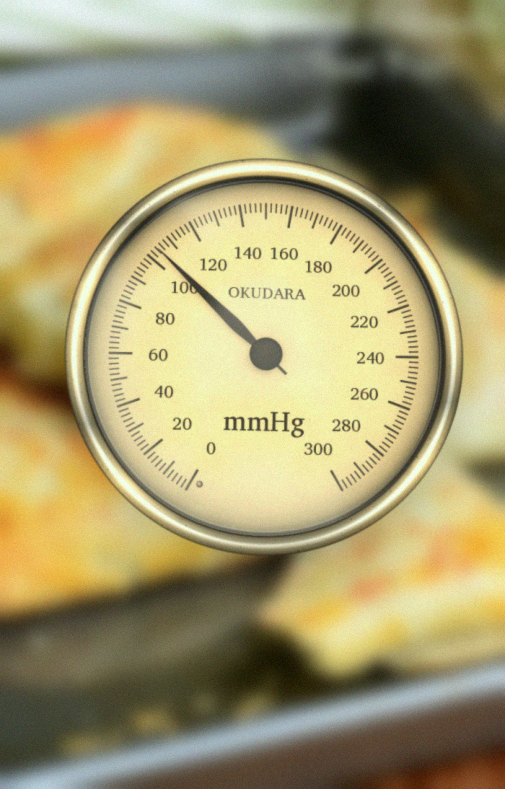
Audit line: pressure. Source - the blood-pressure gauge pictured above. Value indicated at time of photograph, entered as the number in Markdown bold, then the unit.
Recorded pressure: **104** mmHg
